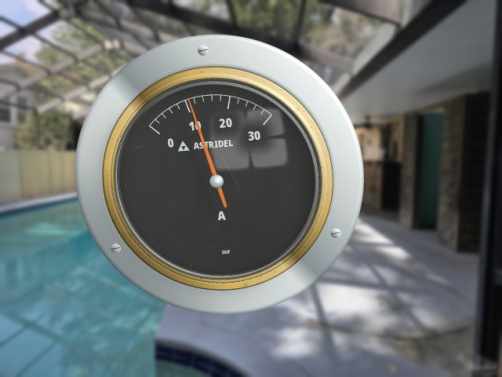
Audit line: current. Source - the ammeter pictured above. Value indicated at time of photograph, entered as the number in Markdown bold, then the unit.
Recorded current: **11** A
